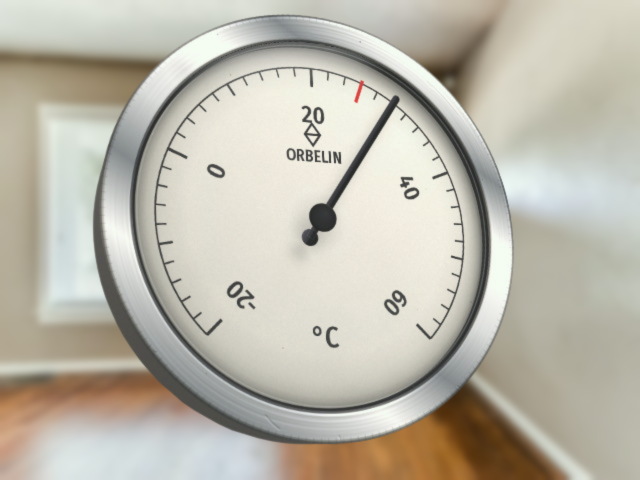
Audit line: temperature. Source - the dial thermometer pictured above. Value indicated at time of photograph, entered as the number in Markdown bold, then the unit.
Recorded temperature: **30** °C
